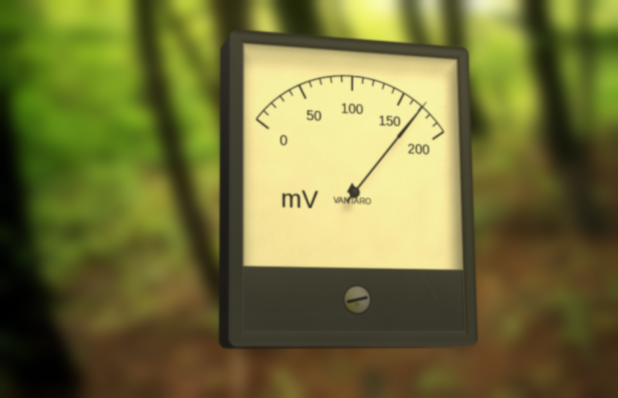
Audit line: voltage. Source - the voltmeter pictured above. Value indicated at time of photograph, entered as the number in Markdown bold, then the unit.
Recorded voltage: **170** mV
